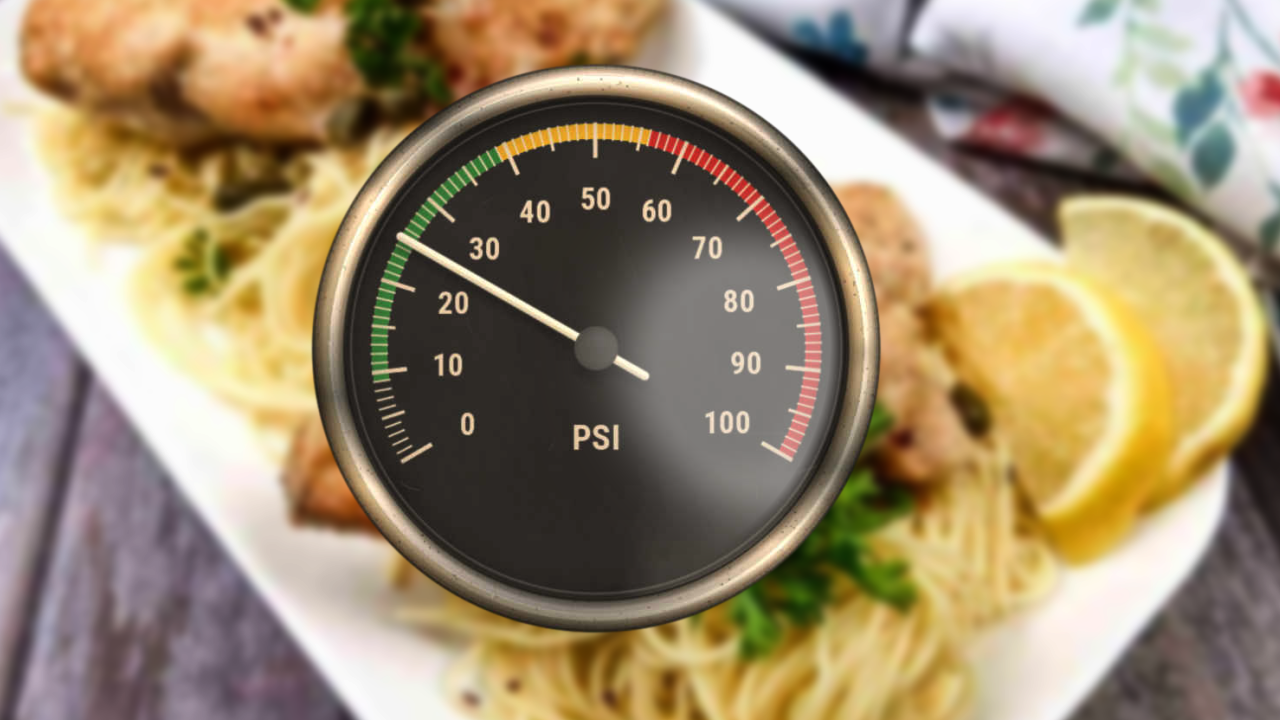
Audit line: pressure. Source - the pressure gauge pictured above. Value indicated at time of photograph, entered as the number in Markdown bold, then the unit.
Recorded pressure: **25** psi
